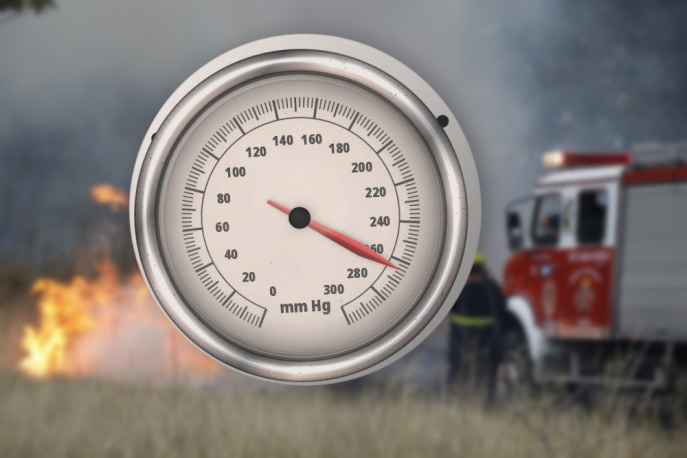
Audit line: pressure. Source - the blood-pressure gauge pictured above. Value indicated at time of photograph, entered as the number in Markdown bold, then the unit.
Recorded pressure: **264** mmHg
